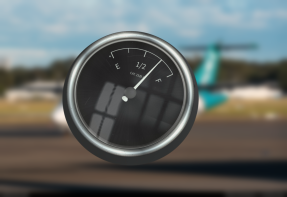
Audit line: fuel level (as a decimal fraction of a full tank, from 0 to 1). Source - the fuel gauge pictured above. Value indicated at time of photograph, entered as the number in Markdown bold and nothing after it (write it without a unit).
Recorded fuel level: **0.75**
